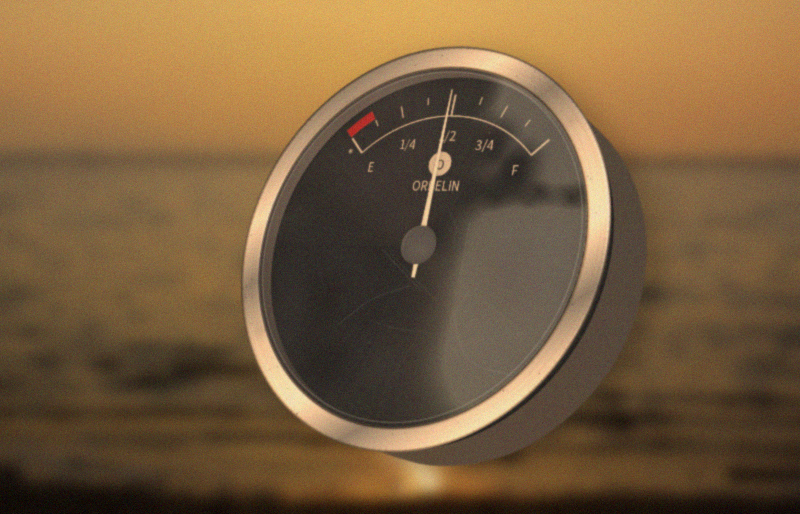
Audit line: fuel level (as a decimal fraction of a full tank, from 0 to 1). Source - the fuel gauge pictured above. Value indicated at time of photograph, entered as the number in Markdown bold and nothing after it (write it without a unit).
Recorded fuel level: **0.5**
